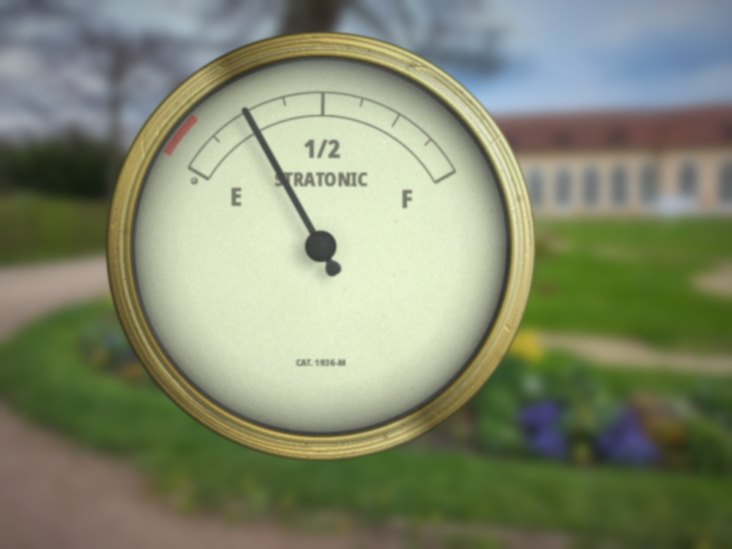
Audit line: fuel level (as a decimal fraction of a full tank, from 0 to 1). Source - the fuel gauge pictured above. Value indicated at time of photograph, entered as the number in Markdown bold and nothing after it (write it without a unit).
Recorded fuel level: **0.25**
